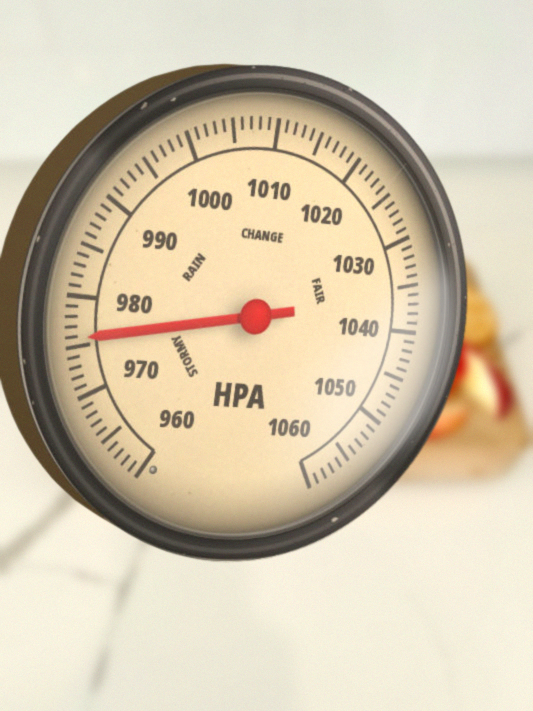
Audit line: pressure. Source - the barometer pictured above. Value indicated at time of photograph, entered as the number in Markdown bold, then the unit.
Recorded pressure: **976** hPa
